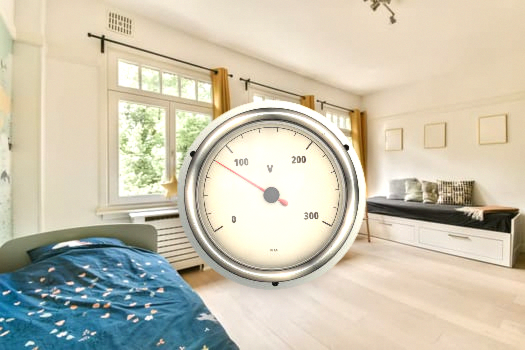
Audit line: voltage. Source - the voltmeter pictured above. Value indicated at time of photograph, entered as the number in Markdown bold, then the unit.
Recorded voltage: **80** V
